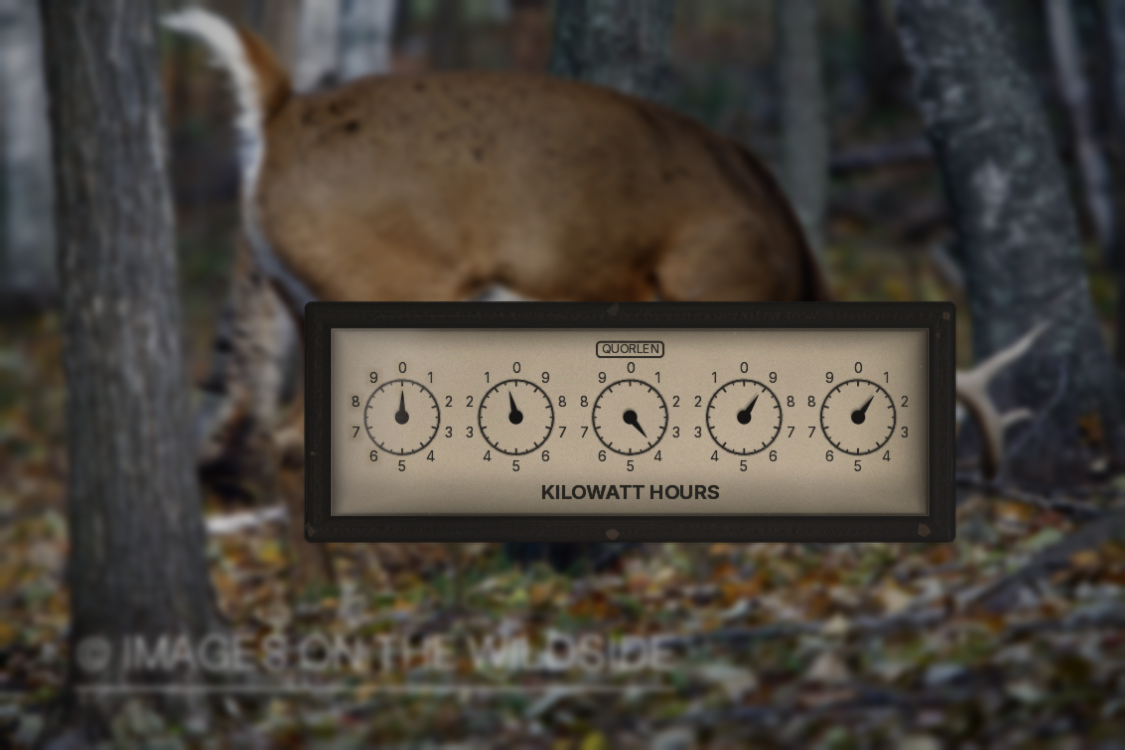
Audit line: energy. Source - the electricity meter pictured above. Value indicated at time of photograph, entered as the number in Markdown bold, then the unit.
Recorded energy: **391** kWh
